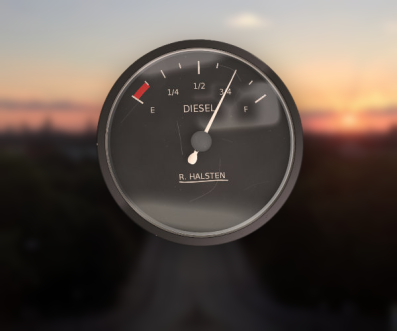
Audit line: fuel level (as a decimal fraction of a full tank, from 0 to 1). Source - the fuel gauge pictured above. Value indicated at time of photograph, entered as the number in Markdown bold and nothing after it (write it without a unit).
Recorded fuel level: **0.75**
